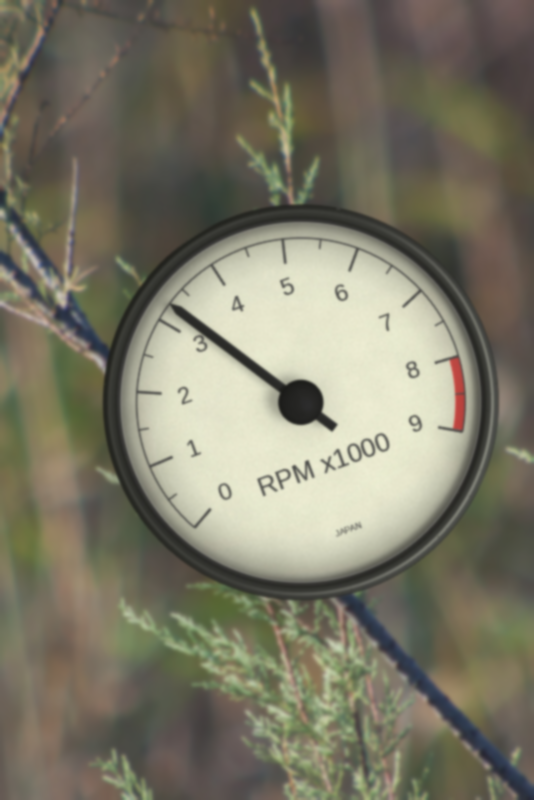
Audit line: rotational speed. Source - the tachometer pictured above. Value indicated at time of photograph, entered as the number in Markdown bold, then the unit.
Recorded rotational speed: **3250** rpm
